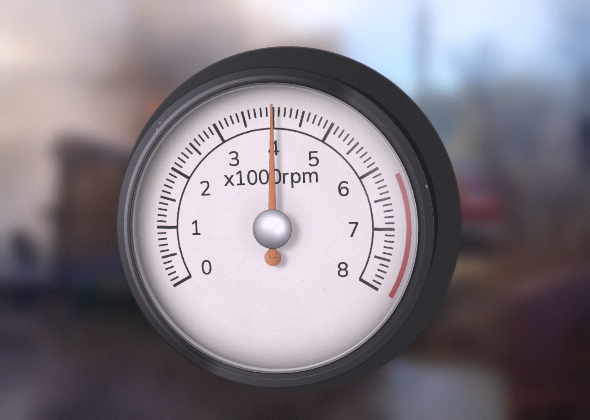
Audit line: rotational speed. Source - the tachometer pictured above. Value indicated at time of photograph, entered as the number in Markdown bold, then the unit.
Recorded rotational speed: **4000** rpm
